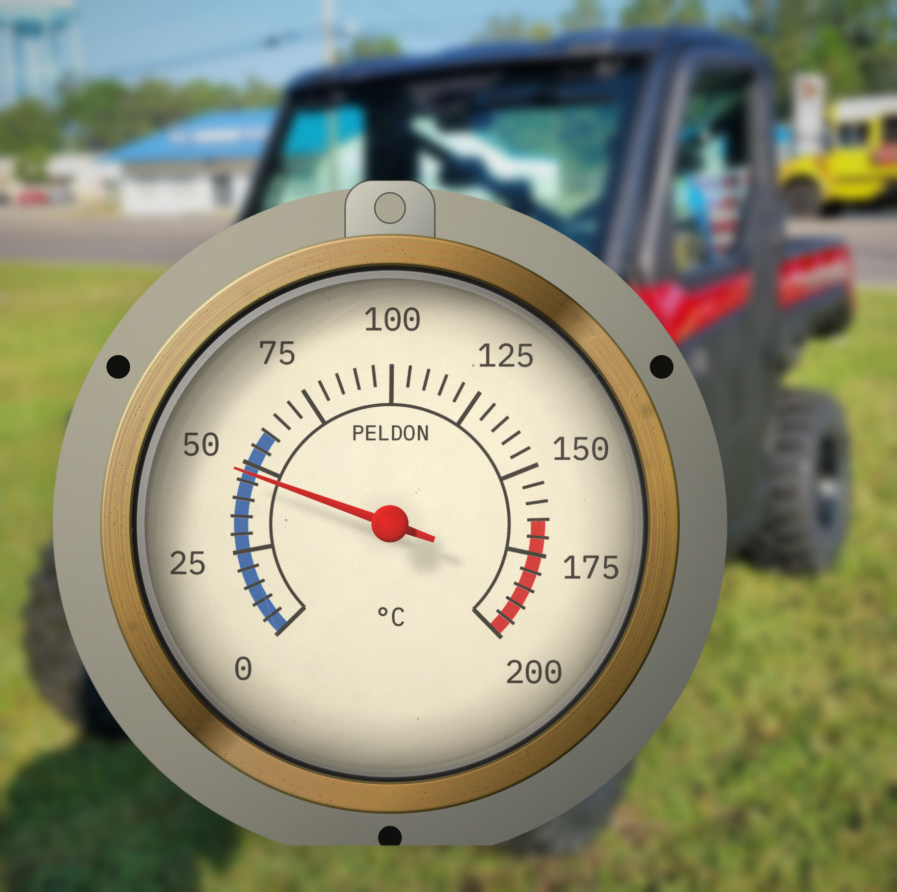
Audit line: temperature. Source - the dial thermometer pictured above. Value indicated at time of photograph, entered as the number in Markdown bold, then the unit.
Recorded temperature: **47.5** °C
